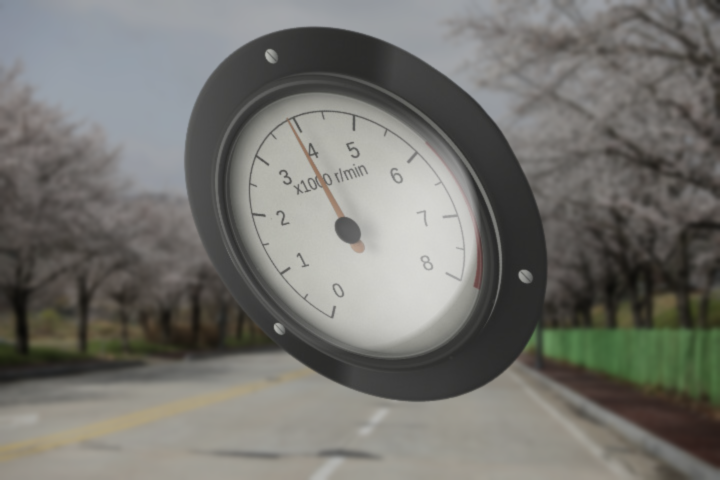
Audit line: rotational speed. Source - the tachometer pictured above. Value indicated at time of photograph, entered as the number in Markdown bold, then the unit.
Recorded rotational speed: **4000** rpm
